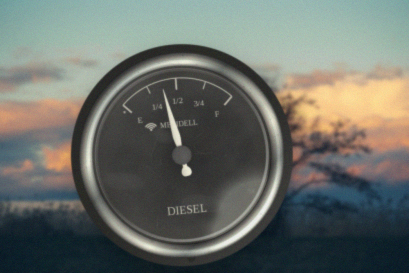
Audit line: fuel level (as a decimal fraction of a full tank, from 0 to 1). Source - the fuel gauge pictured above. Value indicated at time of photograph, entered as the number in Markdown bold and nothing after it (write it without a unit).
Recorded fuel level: **0.375**
